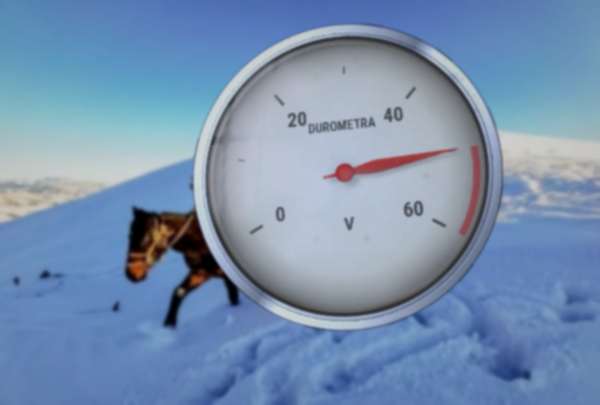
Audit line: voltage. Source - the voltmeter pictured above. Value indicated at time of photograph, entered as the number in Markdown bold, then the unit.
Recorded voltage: **50** V
